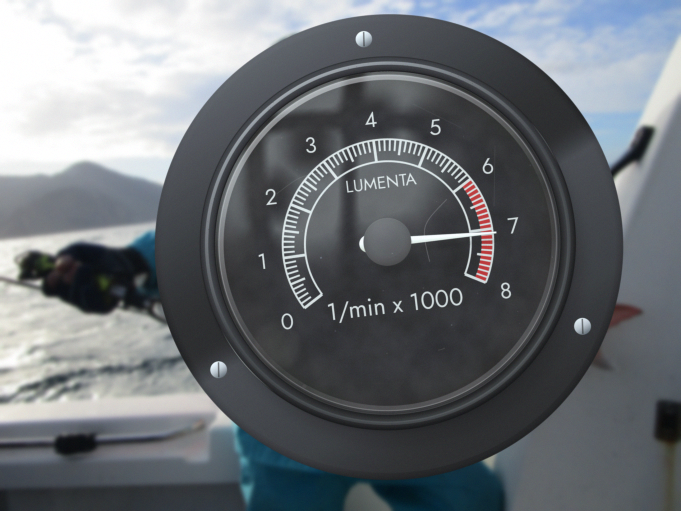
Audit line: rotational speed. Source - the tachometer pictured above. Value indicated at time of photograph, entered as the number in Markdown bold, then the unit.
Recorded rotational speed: **7100** rpm
